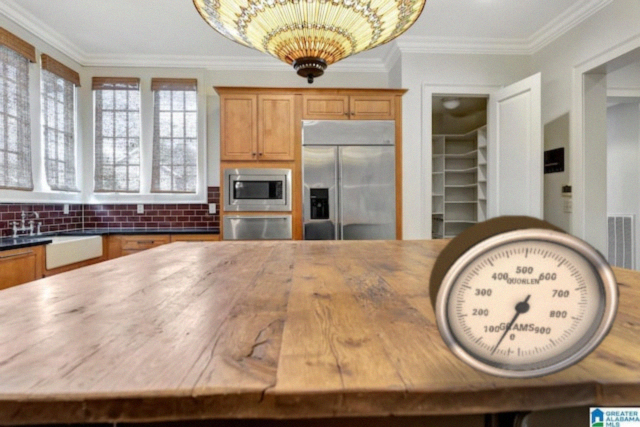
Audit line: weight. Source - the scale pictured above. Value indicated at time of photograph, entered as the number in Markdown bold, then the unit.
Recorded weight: **50** g
